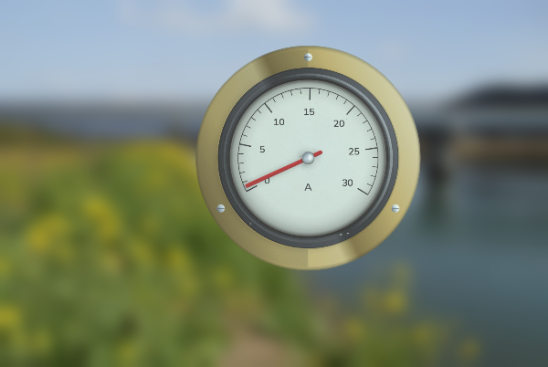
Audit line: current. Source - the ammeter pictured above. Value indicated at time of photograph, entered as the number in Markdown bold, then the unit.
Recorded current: **0.5** A
